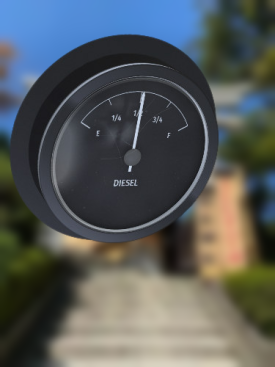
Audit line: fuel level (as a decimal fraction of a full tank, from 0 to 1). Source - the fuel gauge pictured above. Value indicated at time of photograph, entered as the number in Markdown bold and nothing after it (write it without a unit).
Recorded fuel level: **0.5**
